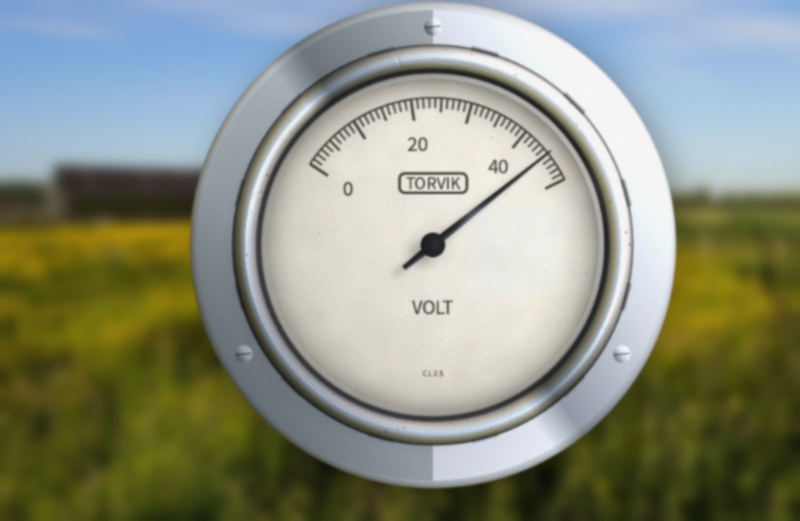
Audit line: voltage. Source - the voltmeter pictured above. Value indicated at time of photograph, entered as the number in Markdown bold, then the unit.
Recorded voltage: **45** V
